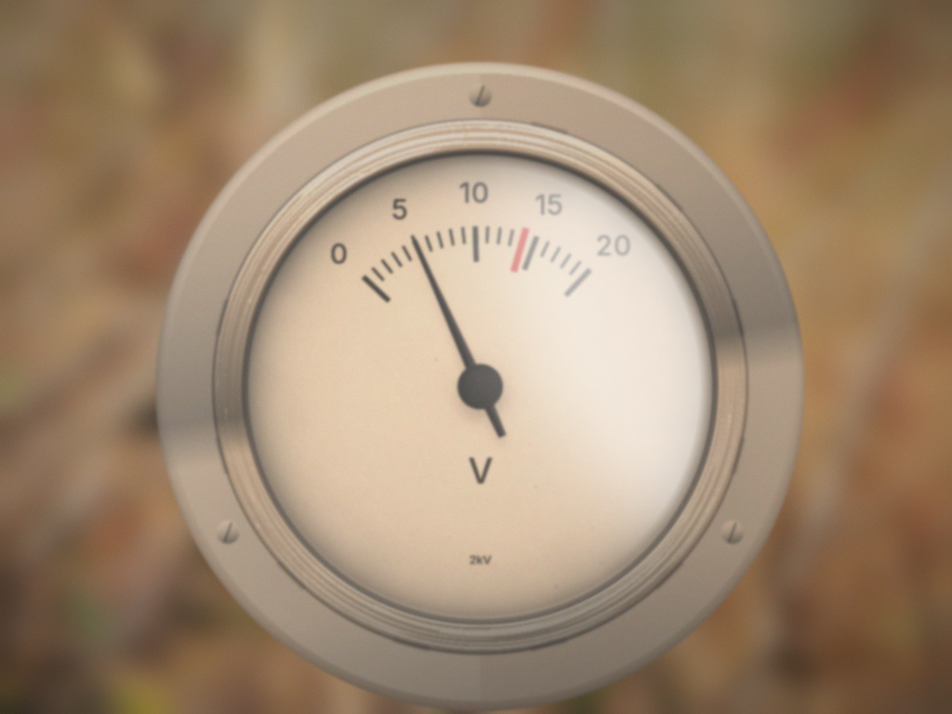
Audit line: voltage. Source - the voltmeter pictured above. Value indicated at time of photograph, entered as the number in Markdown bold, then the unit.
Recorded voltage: **5** V
